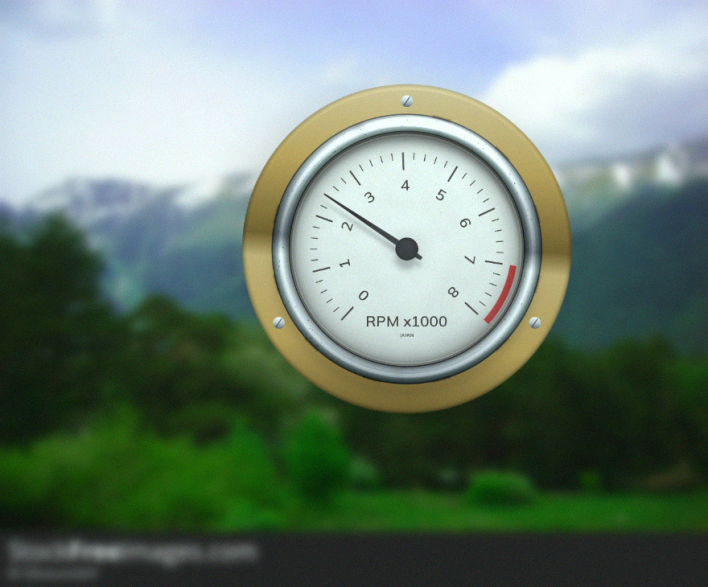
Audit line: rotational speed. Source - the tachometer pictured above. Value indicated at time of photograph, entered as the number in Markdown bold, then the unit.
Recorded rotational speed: **2400** rpm
